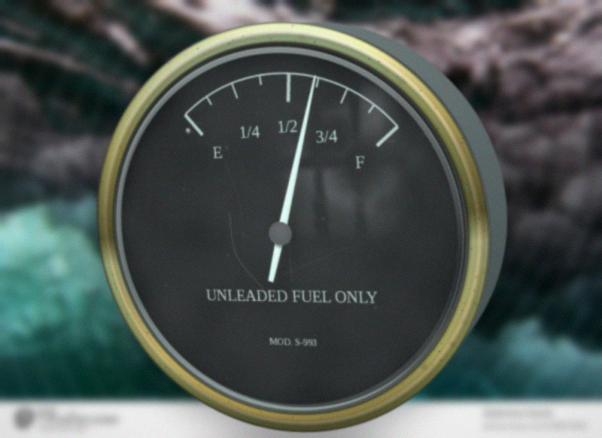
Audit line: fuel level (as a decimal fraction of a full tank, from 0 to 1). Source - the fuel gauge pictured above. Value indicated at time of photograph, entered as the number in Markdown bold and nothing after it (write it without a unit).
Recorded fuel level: **0.625**
